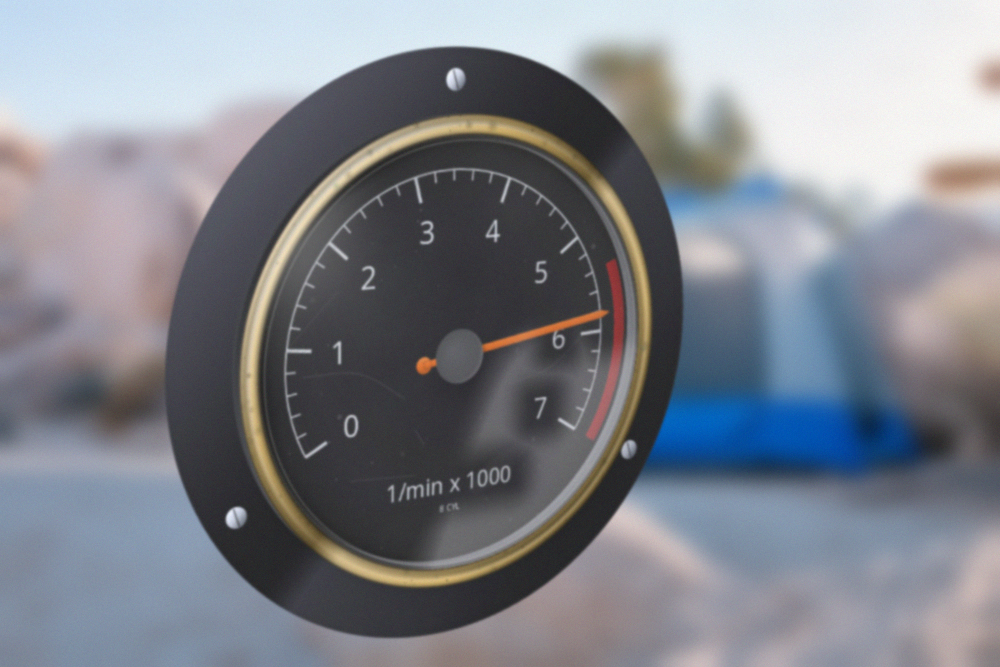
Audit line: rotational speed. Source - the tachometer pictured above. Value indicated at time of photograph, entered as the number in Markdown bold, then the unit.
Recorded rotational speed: **5800** rpm
